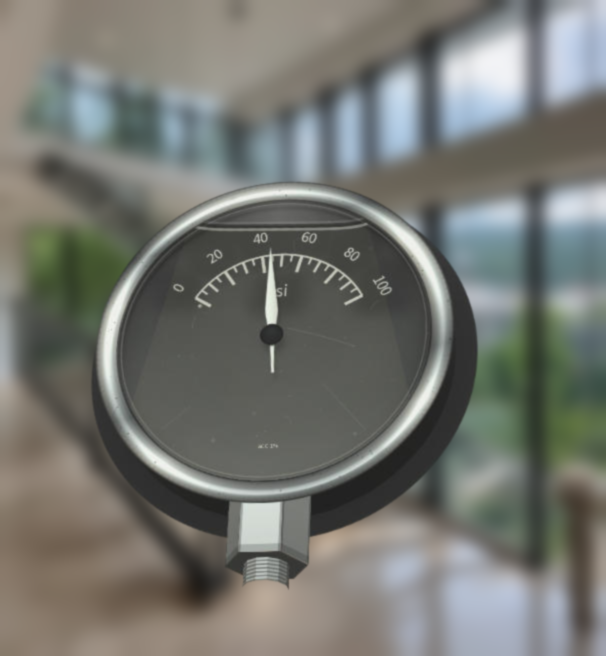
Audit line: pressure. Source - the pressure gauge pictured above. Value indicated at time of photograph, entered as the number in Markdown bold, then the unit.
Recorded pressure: **45** psi
